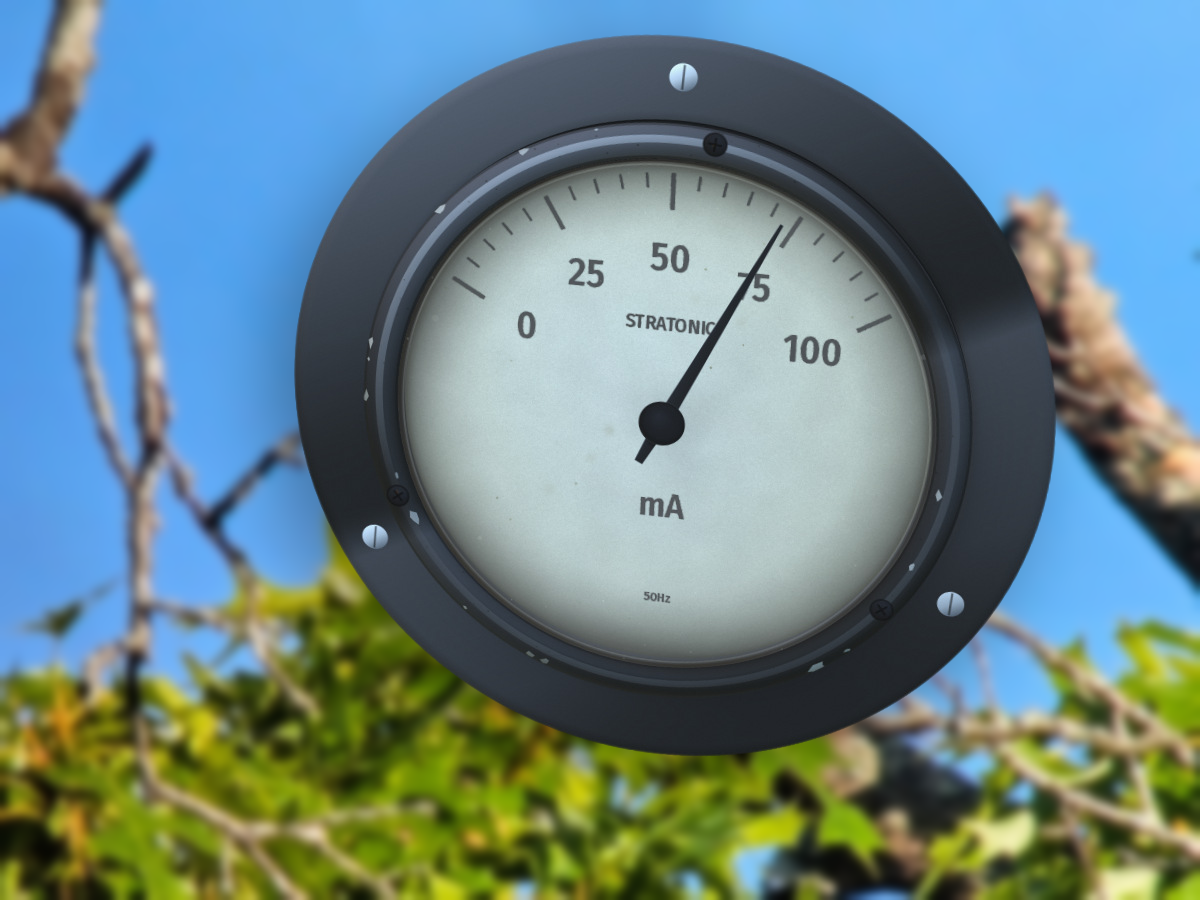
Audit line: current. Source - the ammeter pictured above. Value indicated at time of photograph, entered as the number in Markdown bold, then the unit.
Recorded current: **72.5** mA
